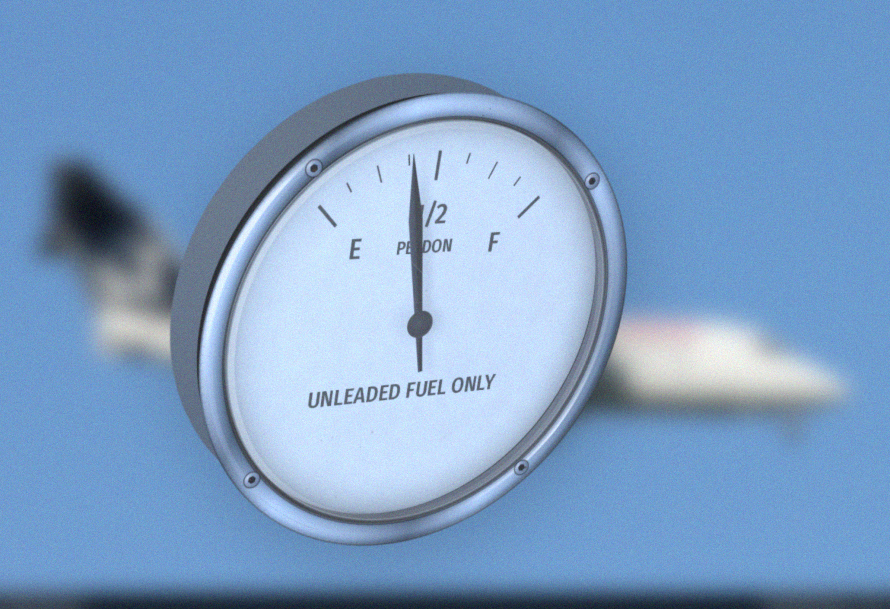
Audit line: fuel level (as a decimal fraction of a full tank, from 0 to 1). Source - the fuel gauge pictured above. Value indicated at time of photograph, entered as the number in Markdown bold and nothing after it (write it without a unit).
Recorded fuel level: **0.375**
